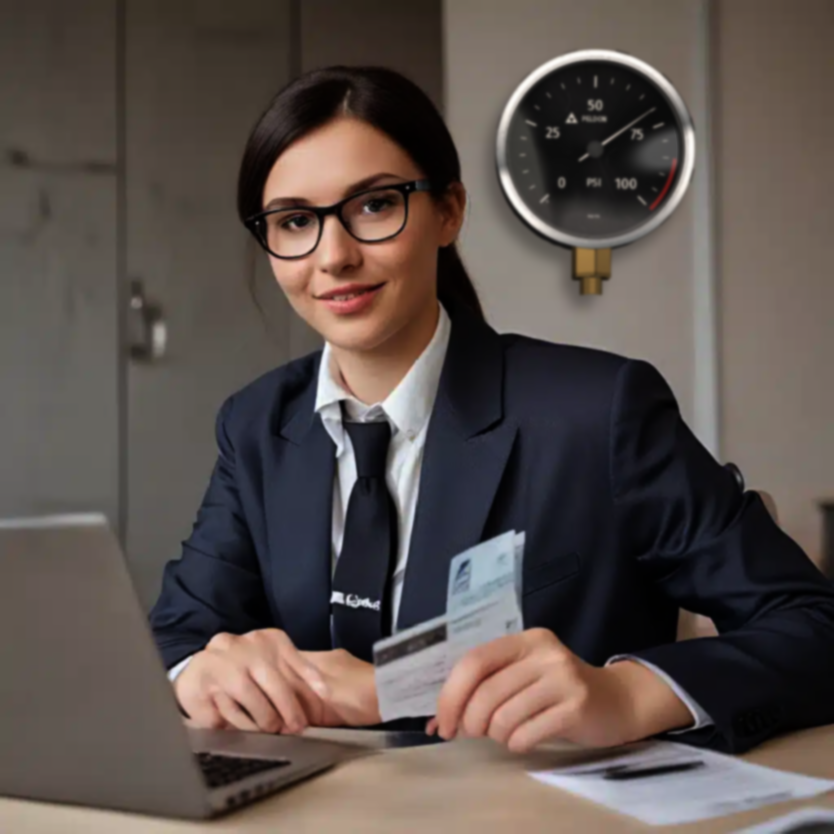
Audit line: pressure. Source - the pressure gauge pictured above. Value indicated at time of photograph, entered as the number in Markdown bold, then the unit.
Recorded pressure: **70** psi
